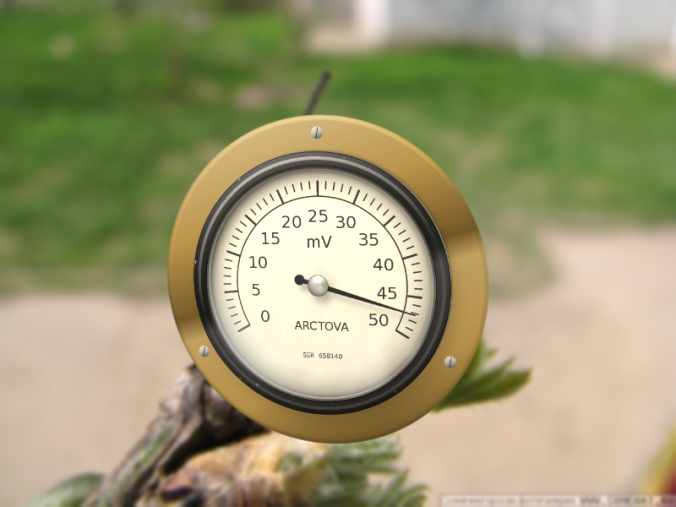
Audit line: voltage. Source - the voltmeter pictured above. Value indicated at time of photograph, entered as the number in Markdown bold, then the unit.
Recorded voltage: **47** mV
